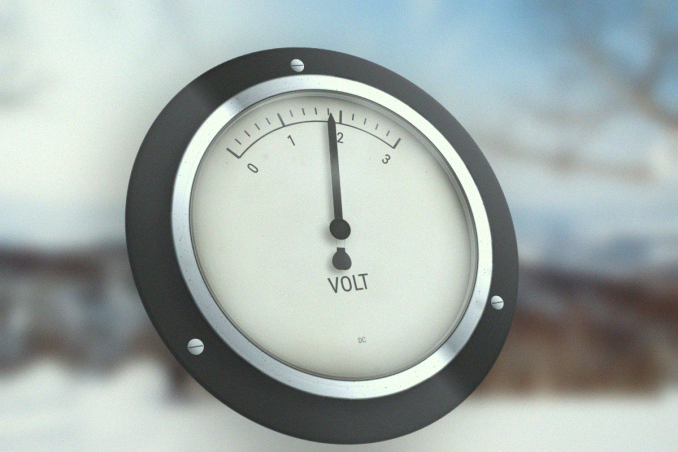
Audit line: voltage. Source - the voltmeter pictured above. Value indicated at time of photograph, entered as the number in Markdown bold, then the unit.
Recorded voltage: **1.8** V
